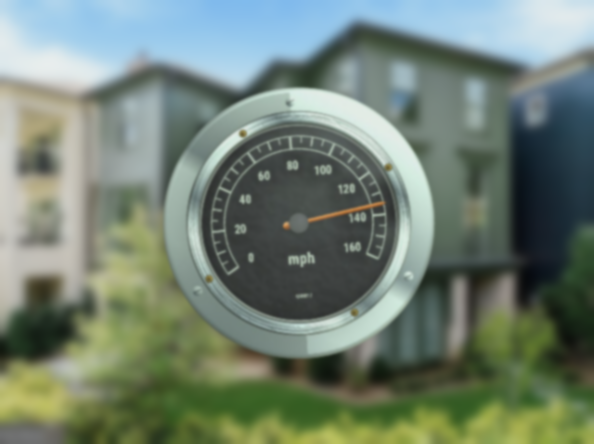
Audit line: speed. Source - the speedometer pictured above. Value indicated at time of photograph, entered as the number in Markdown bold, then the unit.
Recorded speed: **135** mph
